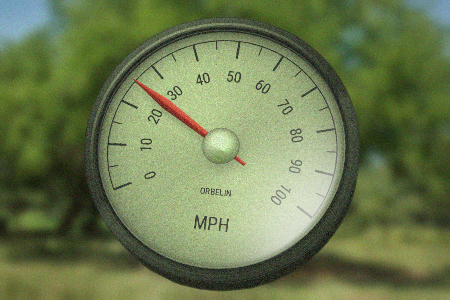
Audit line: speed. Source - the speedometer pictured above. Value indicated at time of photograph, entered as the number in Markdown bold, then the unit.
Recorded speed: **25** mph
